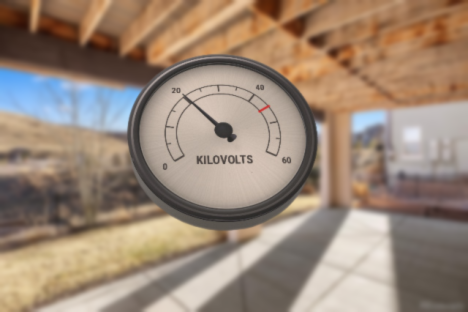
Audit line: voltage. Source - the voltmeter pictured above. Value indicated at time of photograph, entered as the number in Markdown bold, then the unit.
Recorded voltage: **20** kV
